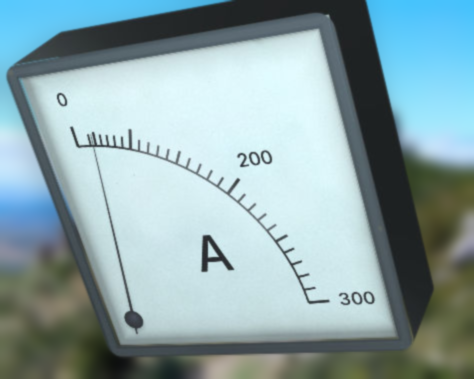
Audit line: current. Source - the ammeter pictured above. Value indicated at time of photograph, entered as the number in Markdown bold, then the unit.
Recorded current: **50** A
